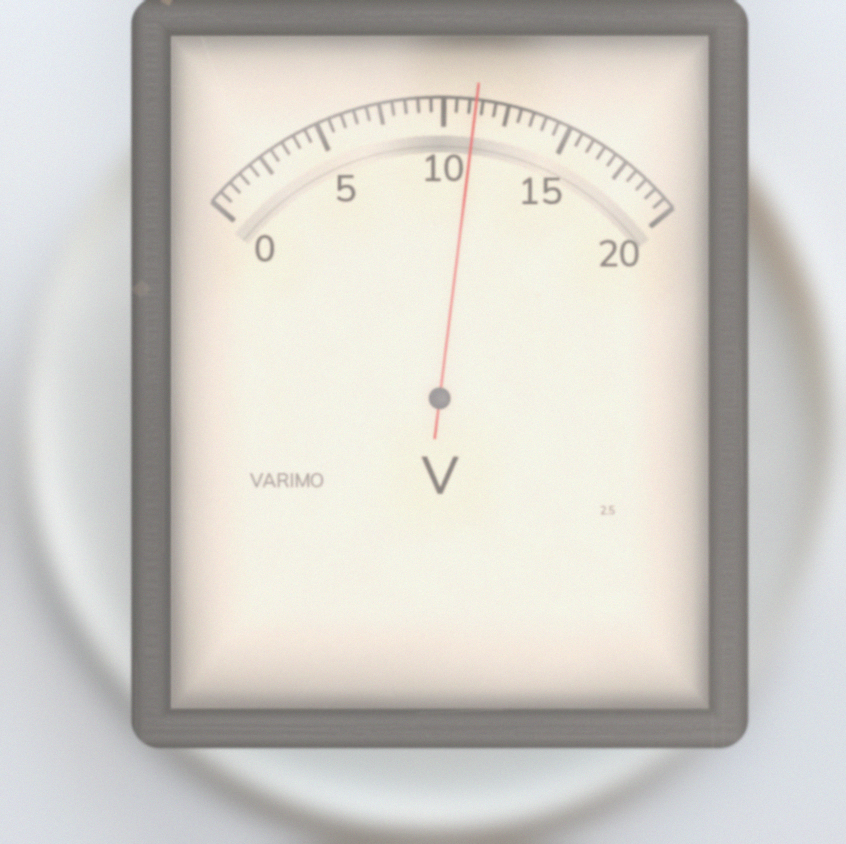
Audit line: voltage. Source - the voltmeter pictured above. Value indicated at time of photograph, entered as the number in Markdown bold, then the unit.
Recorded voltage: **11.25** V
